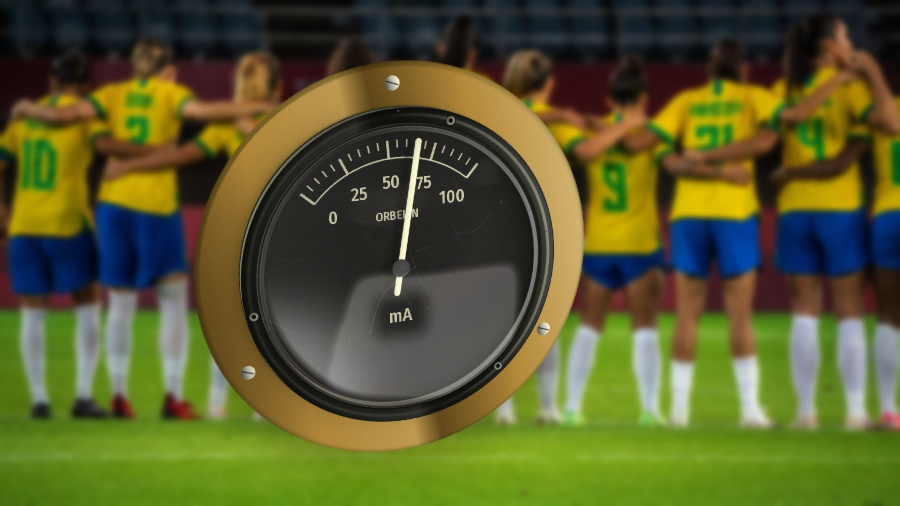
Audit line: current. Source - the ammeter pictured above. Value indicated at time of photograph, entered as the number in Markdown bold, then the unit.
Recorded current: **65** mA
